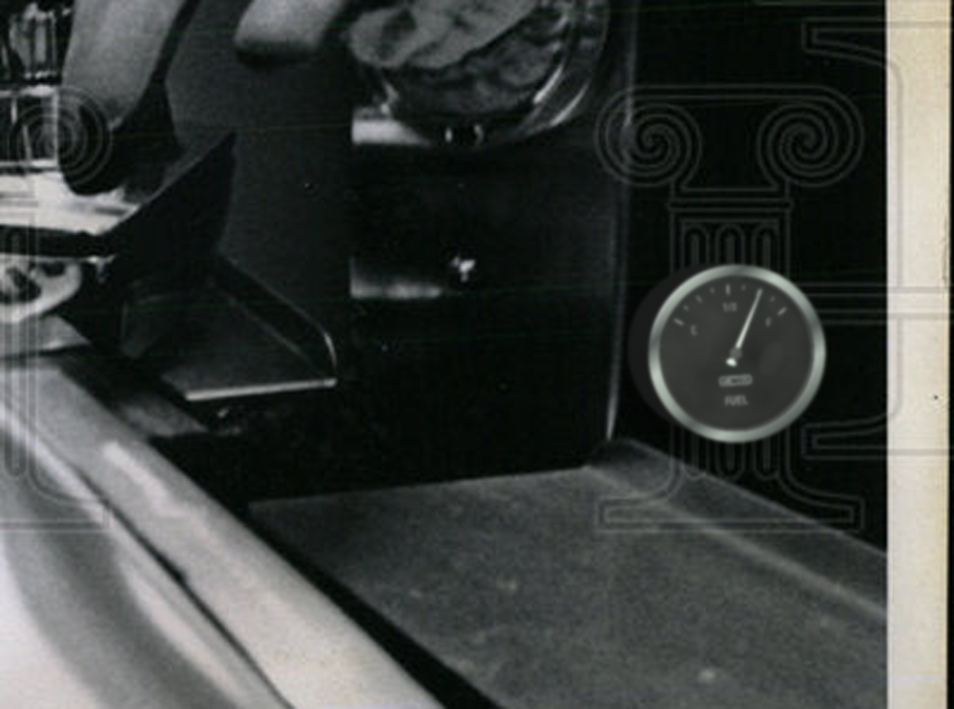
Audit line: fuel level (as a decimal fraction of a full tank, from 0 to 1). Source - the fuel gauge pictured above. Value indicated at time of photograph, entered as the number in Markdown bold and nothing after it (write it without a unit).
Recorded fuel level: **0.75**
